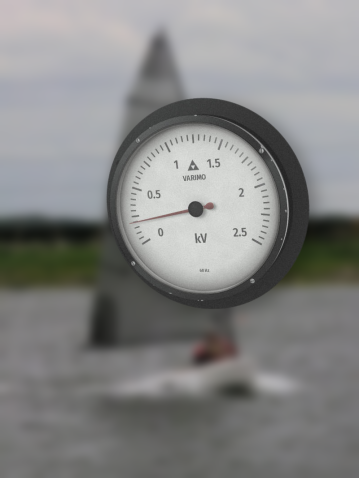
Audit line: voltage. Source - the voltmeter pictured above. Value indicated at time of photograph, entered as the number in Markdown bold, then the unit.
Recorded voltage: **0.2** kV
